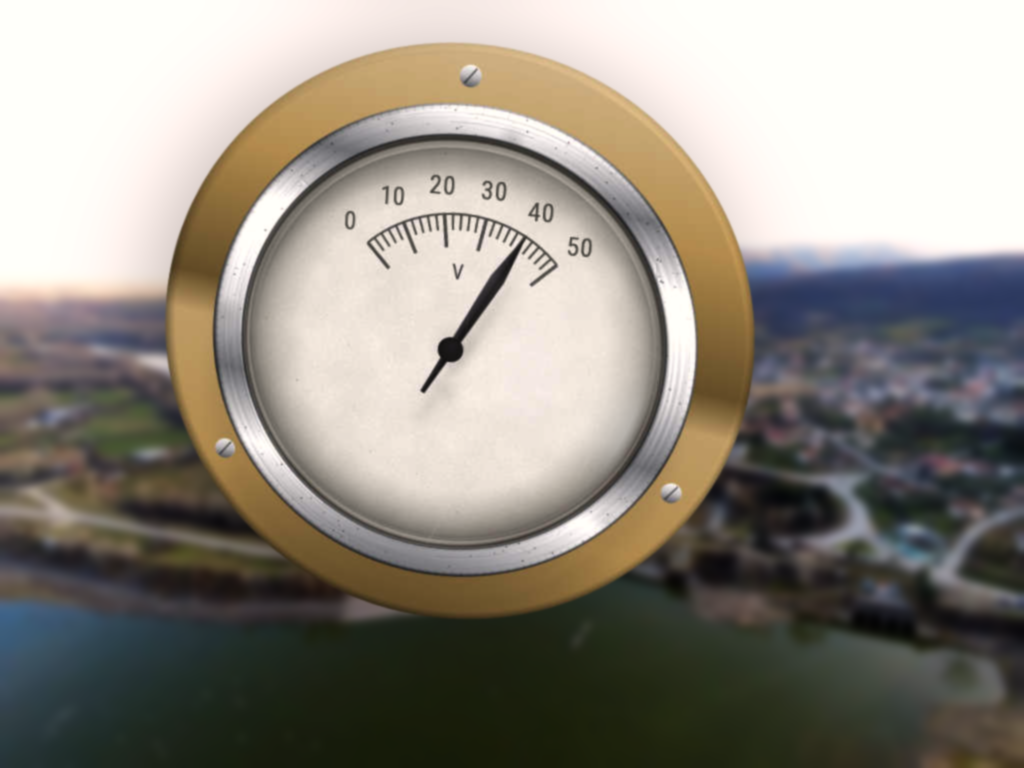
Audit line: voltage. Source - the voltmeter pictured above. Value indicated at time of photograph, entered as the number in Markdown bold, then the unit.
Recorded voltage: **40** V
